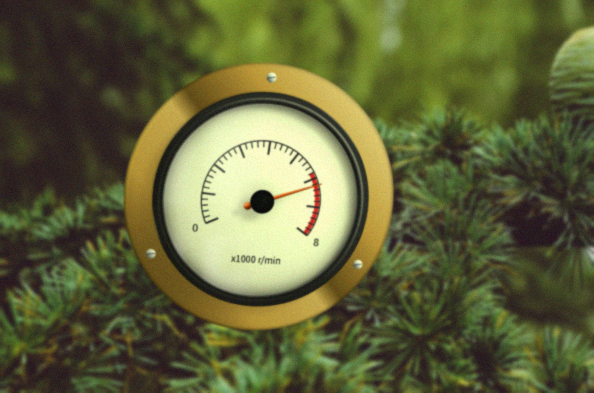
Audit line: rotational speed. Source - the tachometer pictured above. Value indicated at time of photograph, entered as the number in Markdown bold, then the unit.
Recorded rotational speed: **6200** rpm
